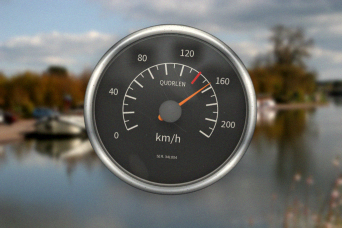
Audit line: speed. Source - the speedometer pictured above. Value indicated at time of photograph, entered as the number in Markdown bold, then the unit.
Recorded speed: **155** km/h
